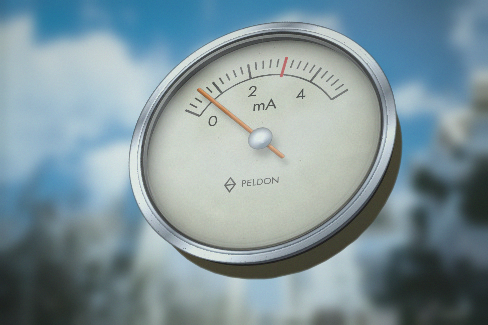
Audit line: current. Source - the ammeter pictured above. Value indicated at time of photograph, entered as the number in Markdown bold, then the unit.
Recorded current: **0.6** mA
